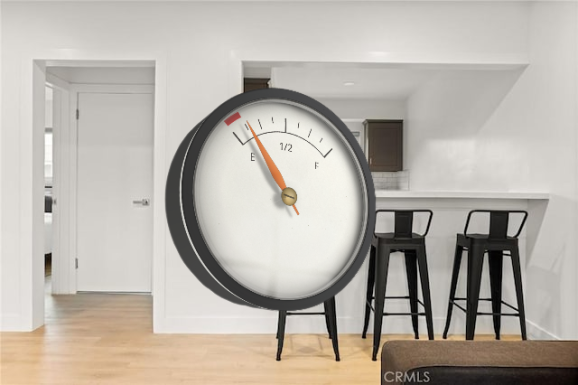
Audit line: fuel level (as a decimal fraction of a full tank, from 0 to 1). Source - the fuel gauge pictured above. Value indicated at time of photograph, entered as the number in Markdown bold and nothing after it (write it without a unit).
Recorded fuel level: **0.125**
